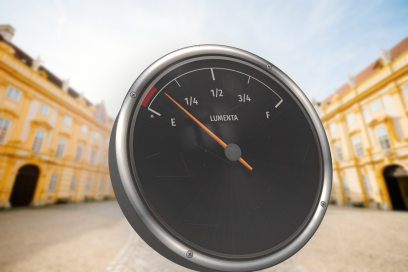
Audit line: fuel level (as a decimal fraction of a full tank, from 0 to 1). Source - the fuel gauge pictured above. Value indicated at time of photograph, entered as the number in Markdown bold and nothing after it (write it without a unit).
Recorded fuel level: **0.125**
